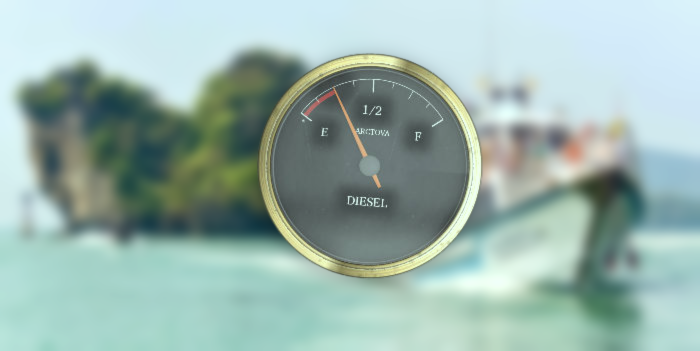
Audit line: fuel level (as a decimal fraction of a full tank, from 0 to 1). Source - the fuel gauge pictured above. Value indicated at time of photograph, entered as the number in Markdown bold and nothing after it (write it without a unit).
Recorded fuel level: **0.25**
